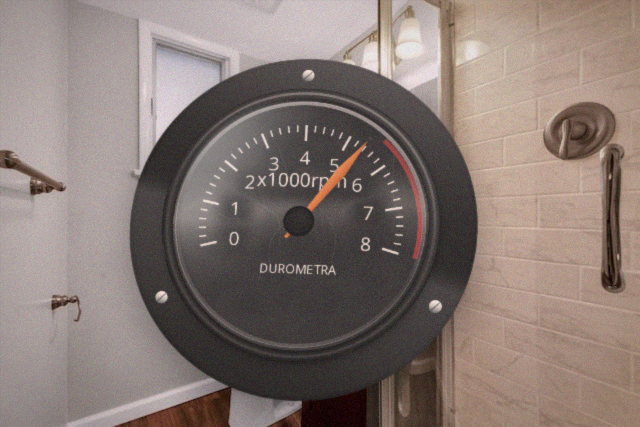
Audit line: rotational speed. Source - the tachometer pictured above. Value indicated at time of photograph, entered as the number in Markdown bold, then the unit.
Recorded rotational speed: **5400** rpm
